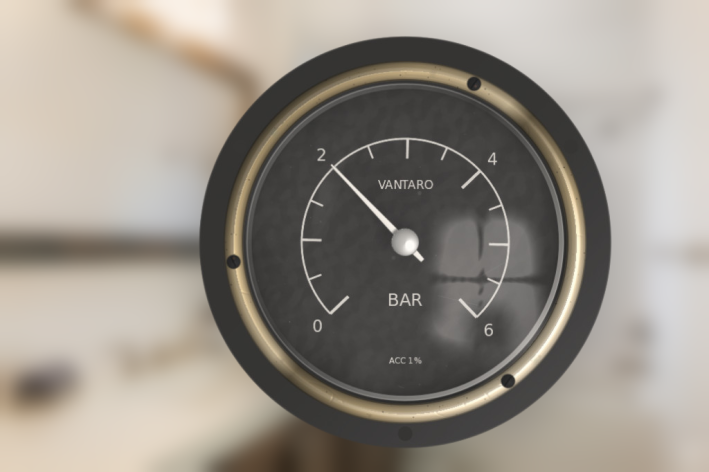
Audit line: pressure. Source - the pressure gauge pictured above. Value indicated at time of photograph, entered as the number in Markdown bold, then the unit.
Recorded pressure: **2** bar
